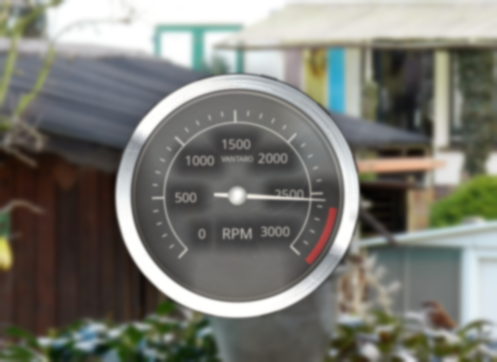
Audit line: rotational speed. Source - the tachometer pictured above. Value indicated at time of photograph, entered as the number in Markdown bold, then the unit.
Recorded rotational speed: **2550** rpm
